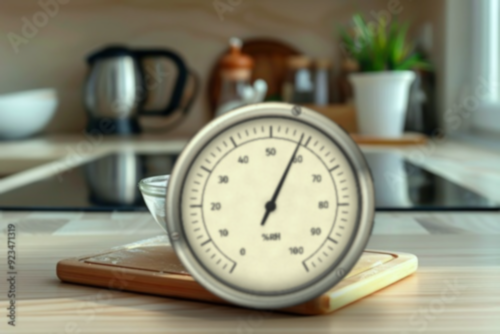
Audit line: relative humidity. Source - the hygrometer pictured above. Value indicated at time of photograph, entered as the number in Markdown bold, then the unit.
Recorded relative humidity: **58** %
